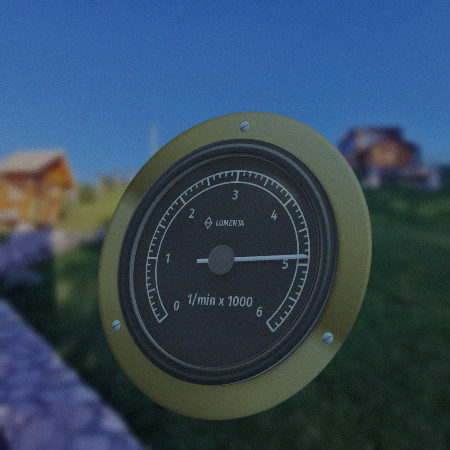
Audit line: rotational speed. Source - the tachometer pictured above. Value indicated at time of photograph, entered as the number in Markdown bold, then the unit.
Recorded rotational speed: **4900** rpm
